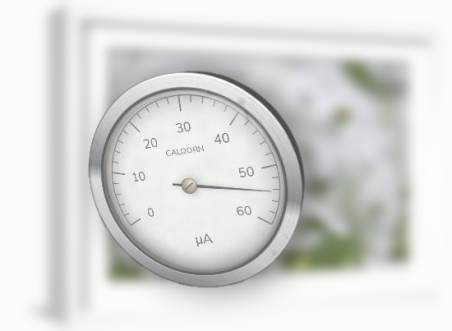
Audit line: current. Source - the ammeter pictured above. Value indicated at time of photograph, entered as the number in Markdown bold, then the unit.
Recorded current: **54** µA
